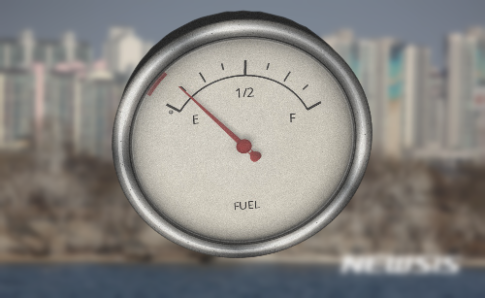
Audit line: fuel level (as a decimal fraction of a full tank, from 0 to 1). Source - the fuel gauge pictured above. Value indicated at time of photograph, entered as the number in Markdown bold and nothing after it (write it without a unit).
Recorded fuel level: **0.125**
